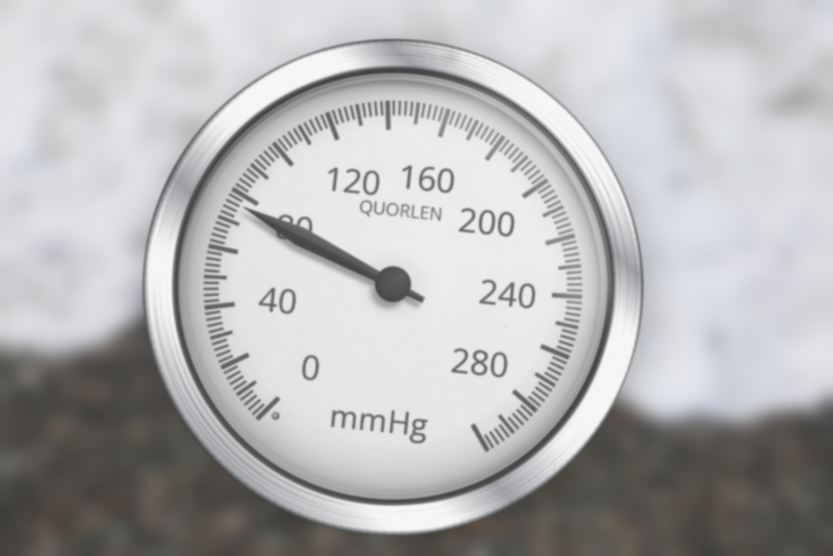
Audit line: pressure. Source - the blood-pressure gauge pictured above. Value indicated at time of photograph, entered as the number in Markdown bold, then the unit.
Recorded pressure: **76** mmHg
